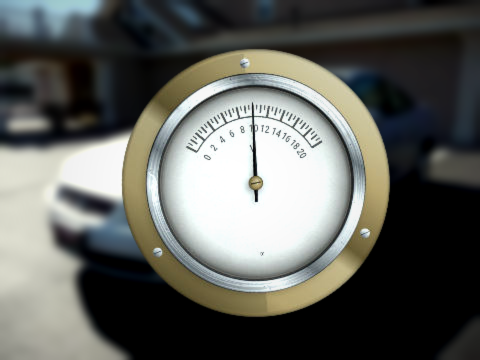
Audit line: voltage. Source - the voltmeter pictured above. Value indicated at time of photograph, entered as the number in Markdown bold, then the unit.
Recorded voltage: **10** V
